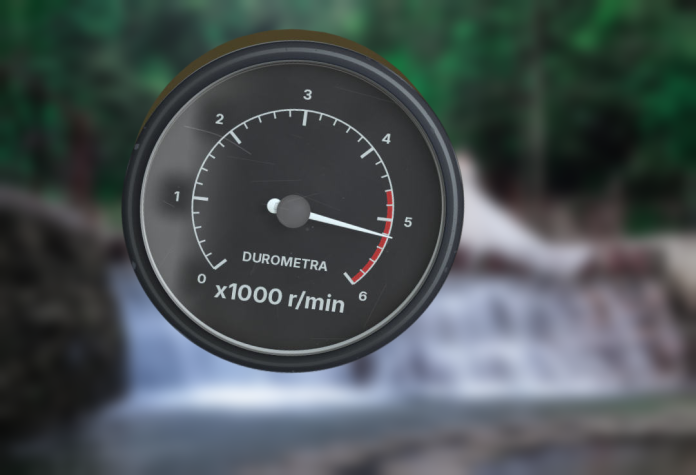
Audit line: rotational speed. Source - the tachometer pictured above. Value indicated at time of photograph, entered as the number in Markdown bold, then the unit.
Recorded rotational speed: **5200** rpm
